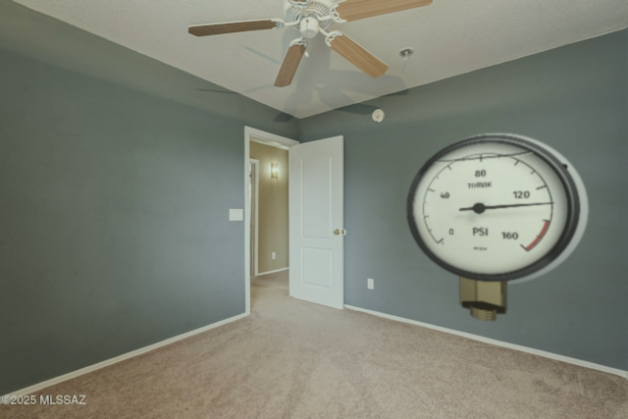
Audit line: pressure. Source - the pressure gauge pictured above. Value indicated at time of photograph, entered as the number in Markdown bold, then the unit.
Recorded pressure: **130** psi
